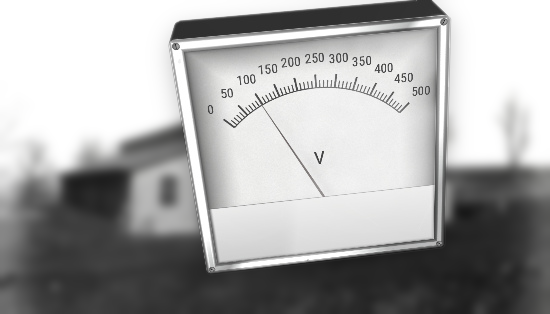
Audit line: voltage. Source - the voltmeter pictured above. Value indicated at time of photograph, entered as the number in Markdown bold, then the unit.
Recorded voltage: **100** V
